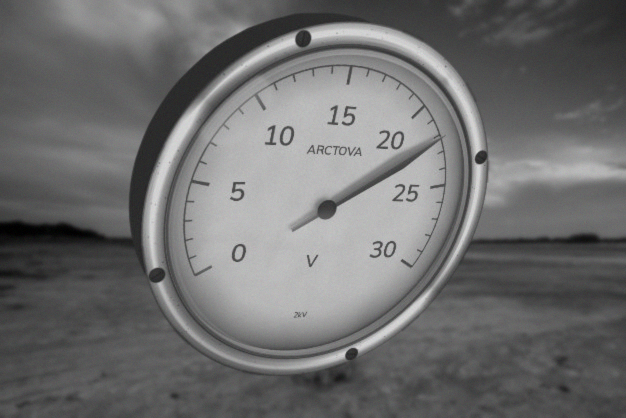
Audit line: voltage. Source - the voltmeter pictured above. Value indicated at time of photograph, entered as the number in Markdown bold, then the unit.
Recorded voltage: **22** V
